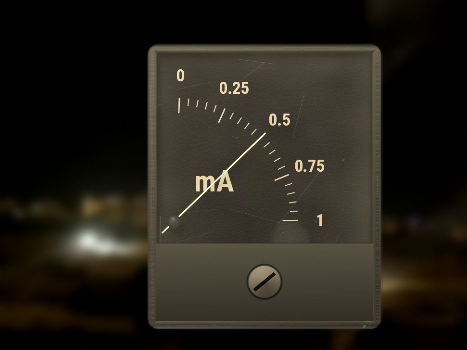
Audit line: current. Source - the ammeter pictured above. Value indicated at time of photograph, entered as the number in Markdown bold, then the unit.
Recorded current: **0.5** mA
